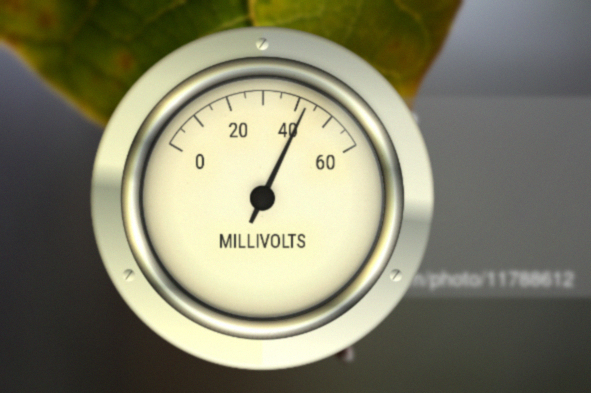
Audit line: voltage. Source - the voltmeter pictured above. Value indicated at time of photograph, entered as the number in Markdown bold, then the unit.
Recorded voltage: **42.5** mV
